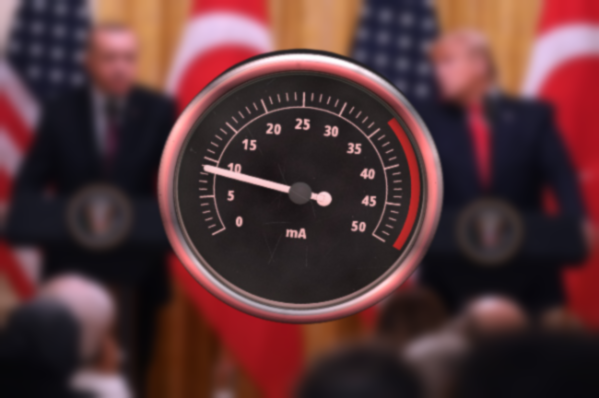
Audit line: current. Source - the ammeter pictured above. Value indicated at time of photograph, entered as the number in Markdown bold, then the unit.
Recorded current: **9** mA
